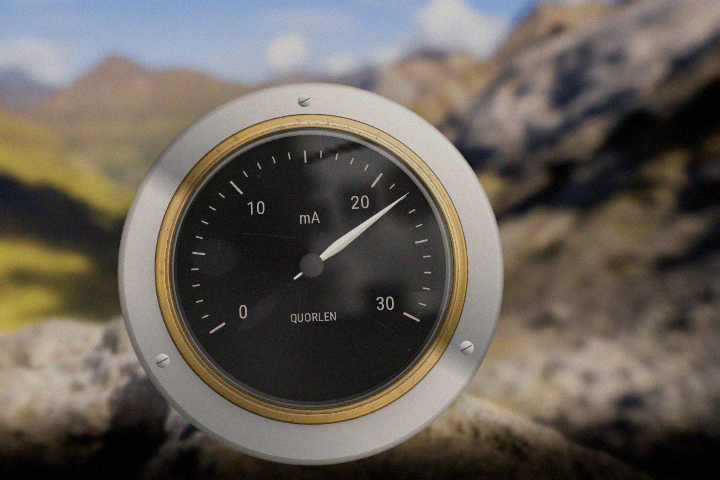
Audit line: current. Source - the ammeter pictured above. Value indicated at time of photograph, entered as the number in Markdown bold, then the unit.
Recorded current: **22** mA
